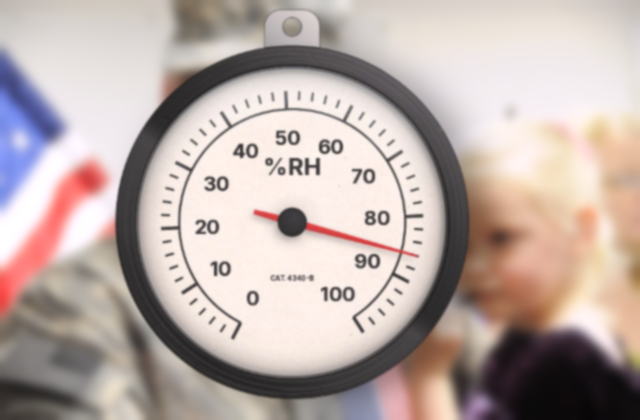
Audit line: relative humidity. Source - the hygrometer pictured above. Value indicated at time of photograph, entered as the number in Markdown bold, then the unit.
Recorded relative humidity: **86** %
